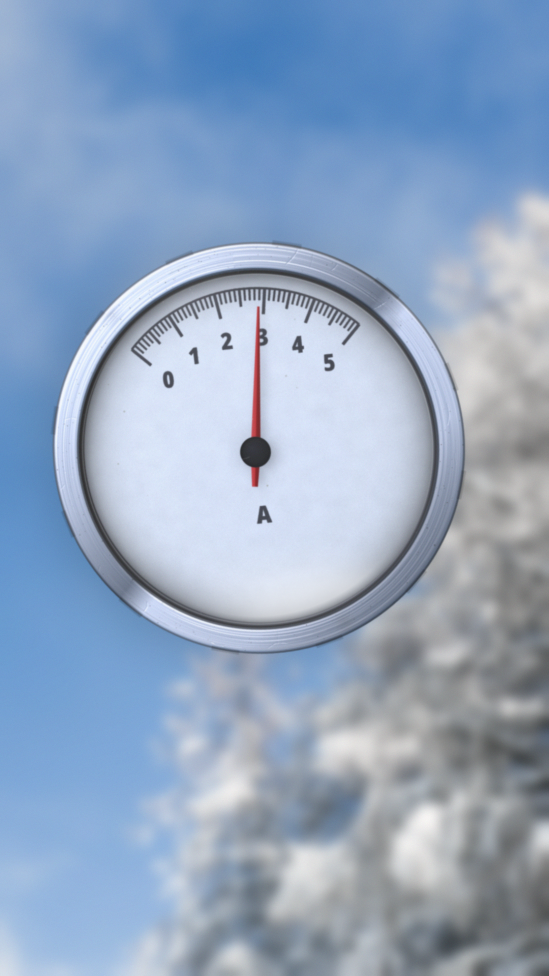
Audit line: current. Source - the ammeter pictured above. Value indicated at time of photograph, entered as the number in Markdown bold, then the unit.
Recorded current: **2.9** A
